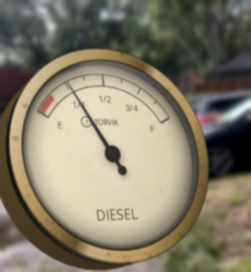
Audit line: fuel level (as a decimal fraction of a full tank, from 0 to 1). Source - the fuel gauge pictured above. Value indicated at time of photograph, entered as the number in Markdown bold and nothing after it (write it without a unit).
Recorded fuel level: **0.25**
